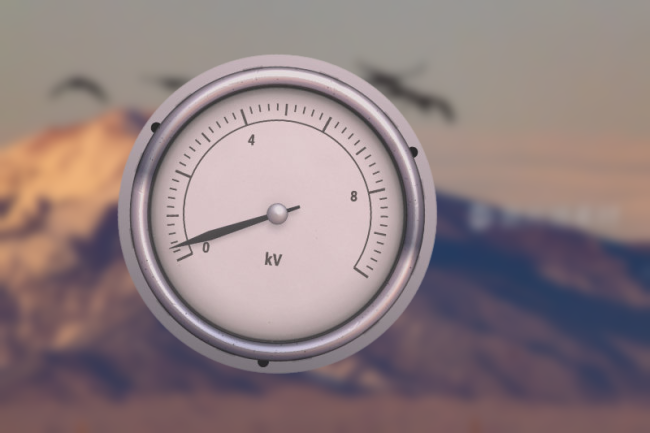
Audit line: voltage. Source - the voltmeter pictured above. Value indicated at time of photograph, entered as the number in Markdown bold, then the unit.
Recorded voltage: **0.3** kV
